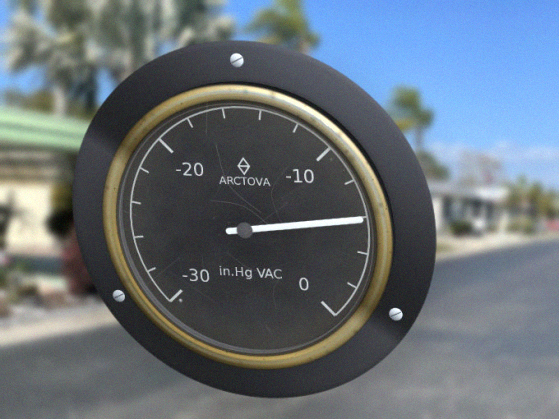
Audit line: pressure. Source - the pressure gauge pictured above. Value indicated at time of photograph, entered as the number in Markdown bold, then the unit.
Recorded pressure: **-6** inHg
